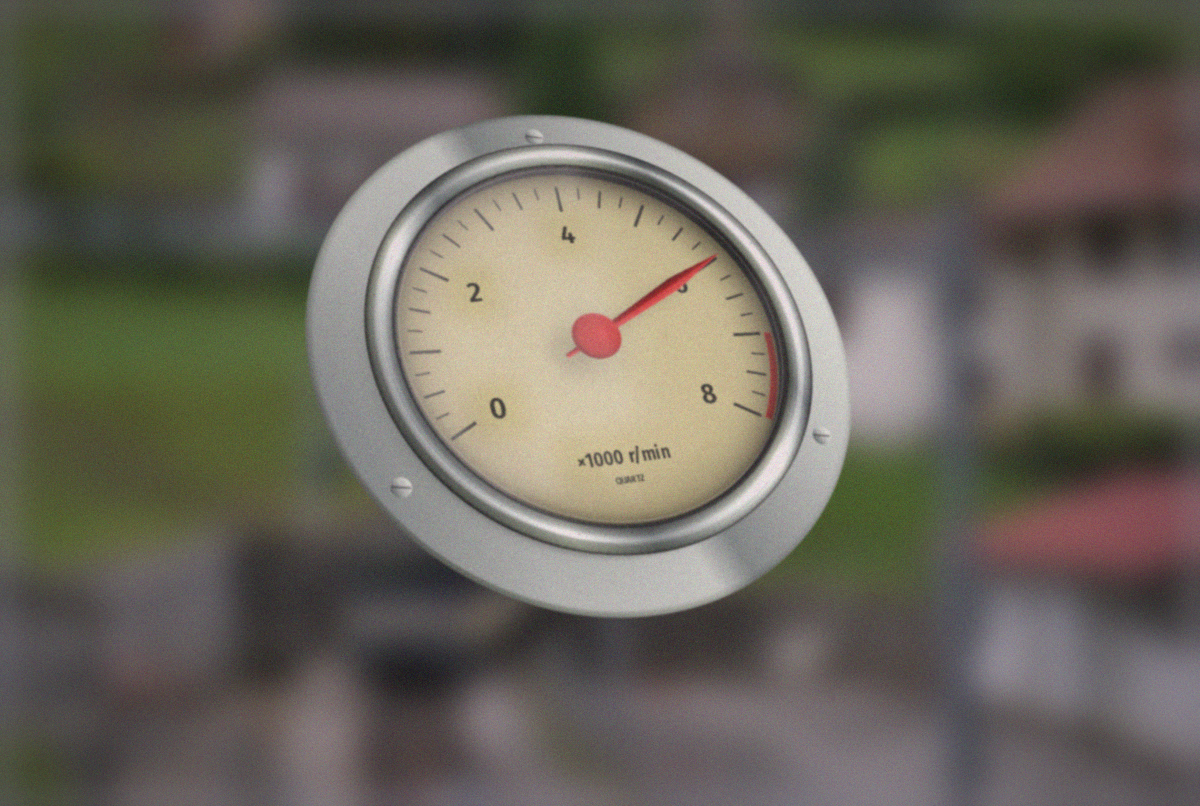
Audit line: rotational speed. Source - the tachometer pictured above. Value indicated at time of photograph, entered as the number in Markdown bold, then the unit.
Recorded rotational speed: **6000** rpm
